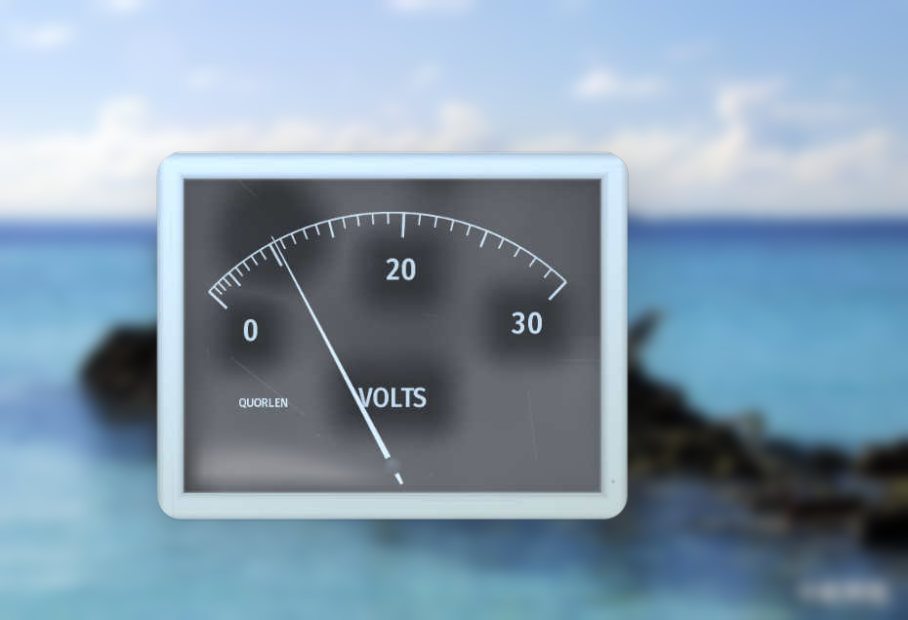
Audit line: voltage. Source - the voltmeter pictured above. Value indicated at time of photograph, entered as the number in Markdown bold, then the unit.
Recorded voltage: **10.5** V
